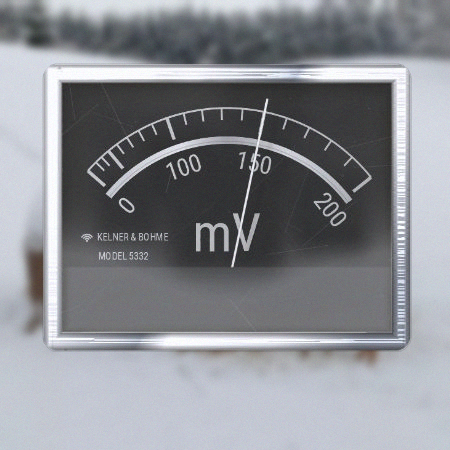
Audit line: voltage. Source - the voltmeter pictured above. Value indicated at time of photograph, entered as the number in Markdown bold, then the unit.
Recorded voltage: **150** mV
